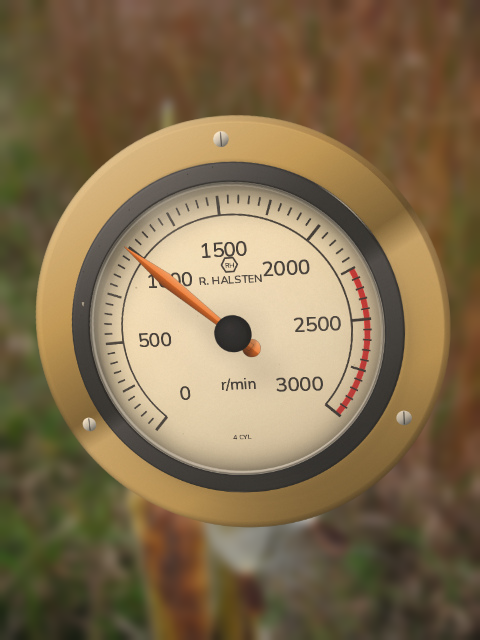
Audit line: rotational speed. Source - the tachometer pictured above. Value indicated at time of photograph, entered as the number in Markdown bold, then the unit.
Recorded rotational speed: **1000** rpm
